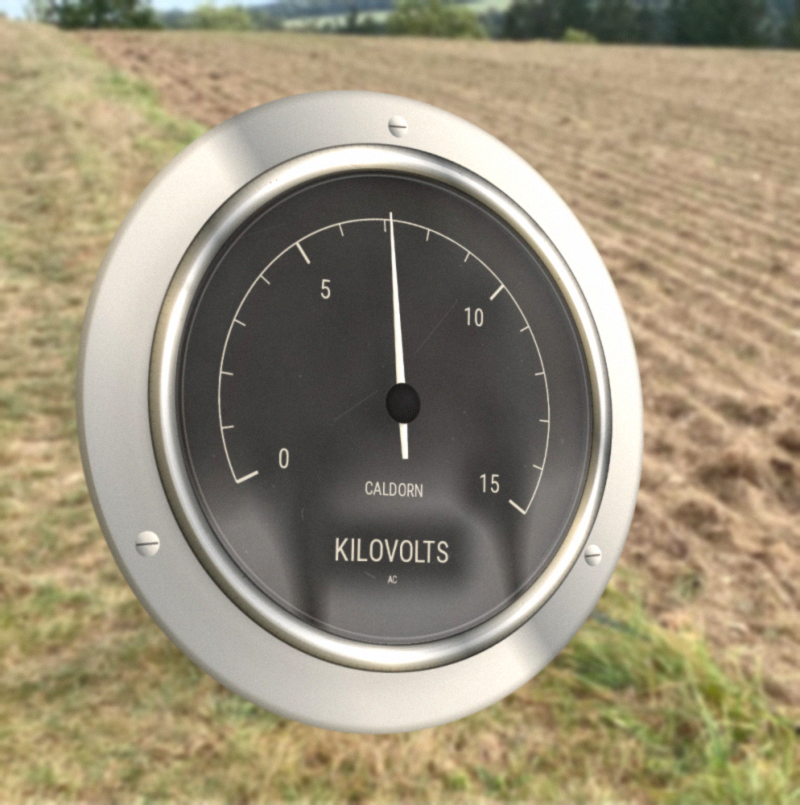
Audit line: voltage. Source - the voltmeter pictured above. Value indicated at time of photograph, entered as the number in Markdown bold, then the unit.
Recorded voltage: **7** kV
